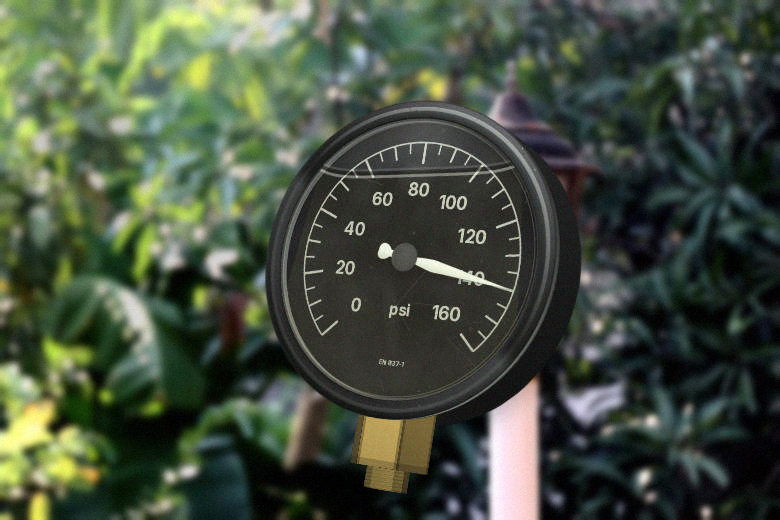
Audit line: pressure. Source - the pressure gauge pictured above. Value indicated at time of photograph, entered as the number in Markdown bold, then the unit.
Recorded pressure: **140** psi
